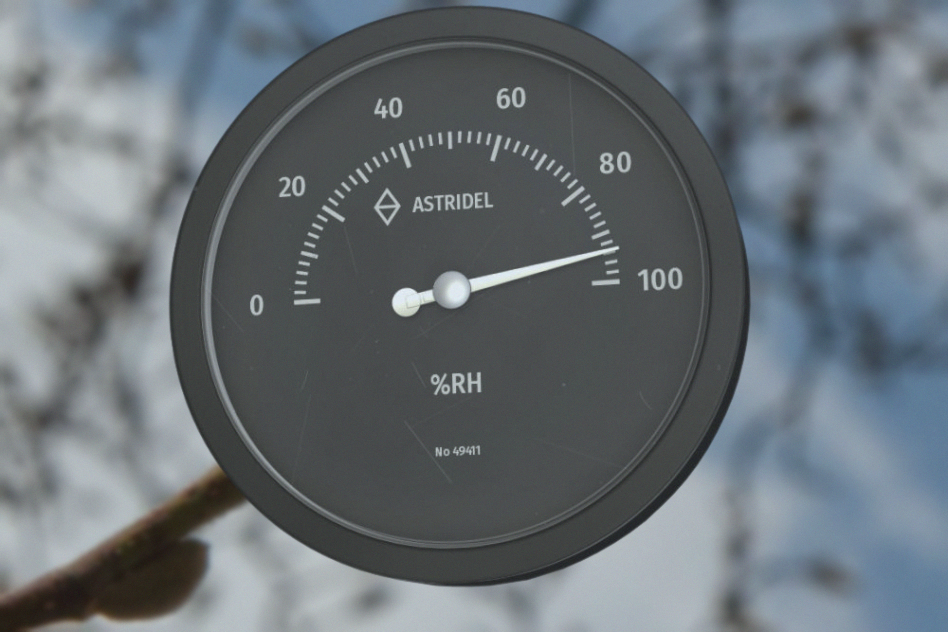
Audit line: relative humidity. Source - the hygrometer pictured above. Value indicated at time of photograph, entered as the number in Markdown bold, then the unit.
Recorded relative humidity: **94** %
